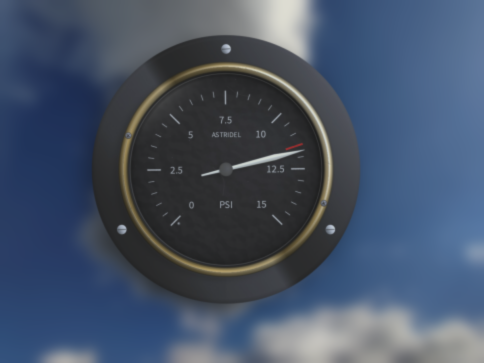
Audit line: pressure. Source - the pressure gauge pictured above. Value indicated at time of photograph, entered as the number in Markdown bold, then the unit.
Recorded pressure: **11.75** psi
